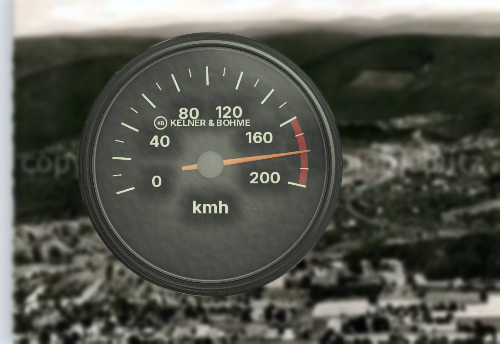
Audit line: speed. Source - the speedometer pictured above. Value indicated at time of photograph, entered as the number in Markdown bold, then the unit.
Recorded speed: **180** km/h
